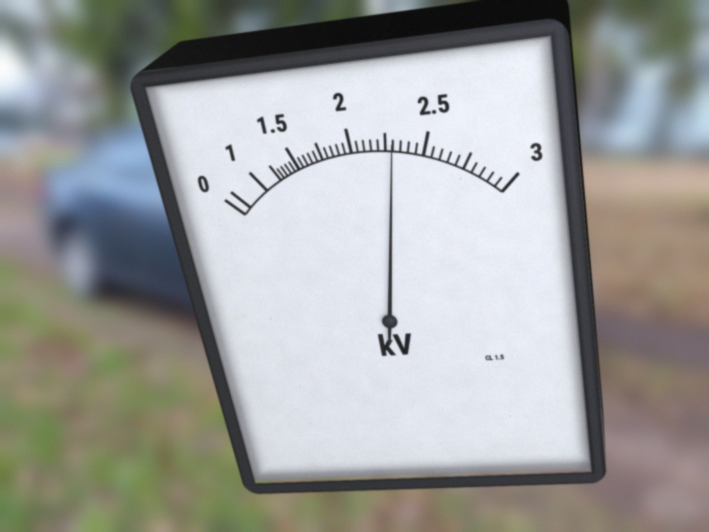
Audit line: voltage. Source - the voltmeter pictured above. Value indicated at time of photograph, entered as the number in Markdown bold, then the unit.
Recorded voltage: **2.3** kV
